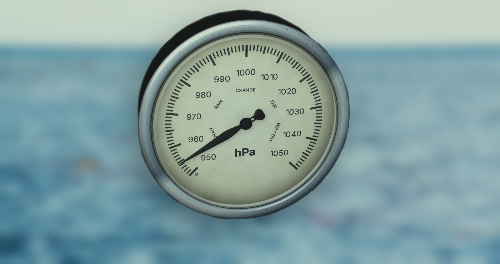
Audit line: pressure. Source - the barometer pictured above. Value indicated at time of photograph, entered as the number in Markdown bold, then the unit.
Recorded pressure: **955** hPa
